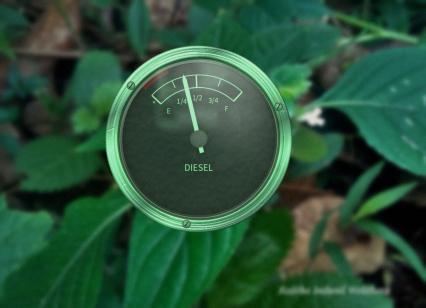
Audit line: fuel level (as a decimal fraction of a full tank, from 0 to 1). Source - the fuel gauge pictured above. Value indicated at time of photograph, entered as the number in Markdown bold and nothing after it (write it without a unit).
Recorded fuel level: **0.375**
